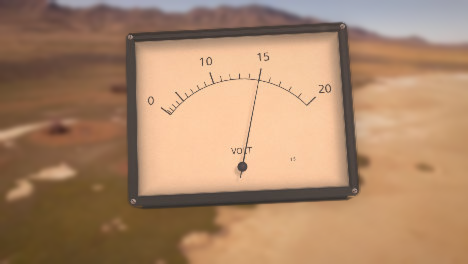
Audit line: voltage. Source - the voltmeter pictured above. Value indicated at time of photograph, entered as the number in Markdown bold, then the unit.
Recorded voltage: **15** V
